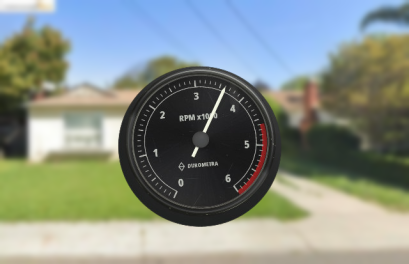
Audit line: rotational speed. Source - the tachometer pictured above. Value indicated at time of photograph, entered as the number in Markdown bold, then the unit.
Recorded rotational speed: **3600** rpm
